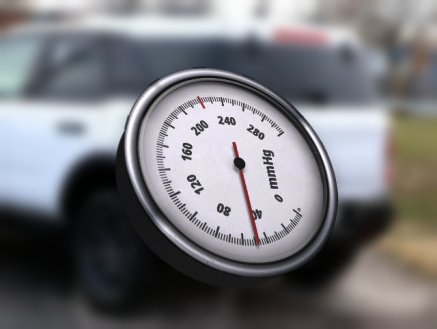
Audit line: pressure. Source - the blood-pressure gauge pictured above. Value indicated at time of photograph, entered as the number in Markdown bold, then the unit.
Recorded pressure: **50** mmHg
